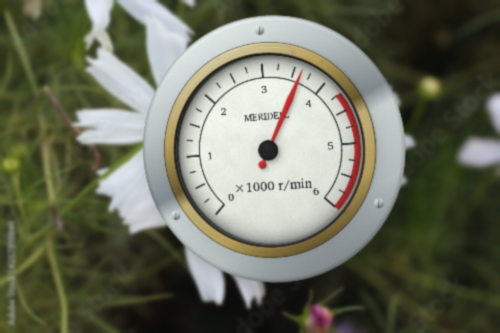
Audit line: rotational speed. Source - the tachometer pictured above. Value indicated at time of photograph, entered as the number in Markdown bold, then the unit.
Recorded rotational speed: **3625** rpm
